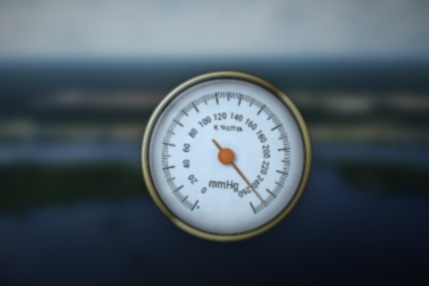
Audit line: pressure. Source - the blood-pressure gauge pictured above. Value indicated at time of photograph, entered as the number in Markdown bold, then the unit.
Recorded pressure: **250** mmHg
